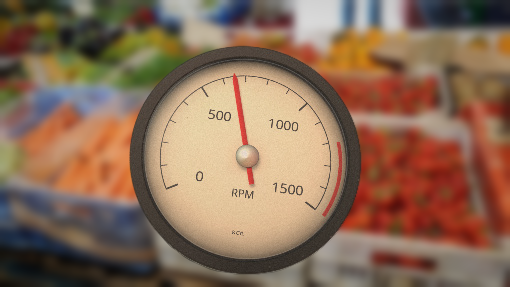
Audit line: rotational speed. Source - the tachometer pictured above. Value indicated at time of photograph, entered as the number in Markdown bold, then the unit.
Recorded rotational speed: **650** rpm
